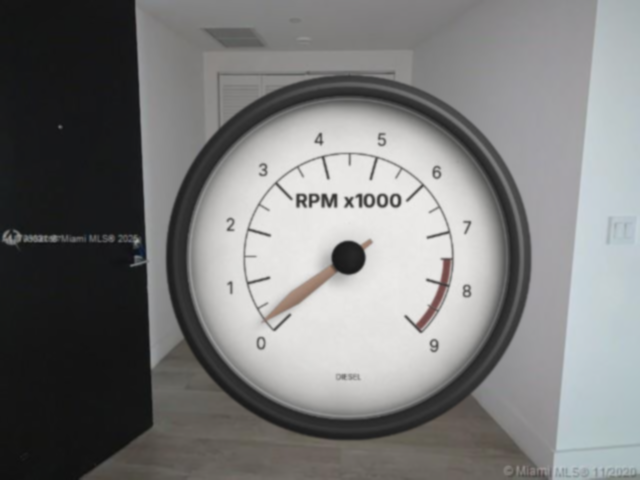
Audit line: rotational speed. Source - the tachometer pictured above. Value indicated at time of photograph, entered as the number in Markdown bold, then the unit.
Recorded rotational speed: **250** rpm
